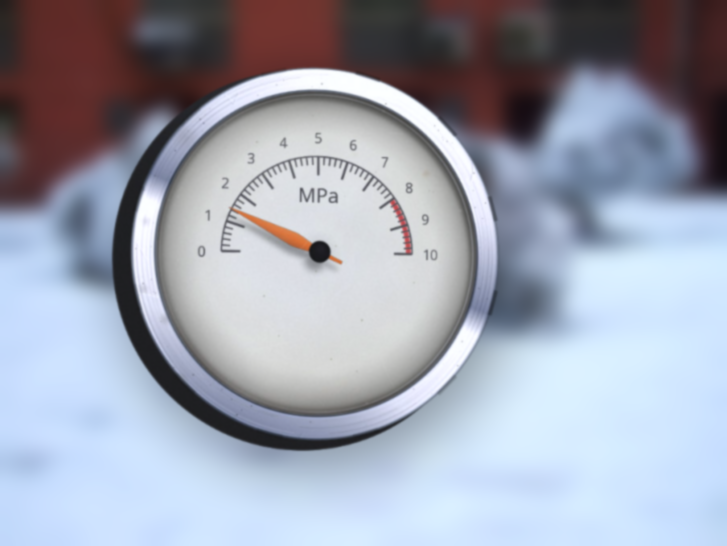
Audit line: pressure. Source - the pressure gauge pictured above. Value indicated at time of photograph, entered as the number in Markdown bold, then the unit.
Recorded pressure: **1.4** MPa
